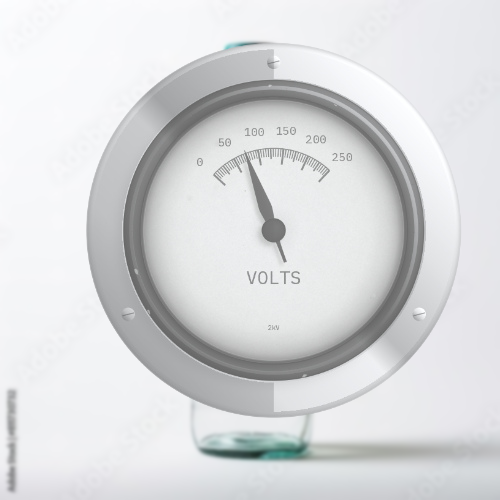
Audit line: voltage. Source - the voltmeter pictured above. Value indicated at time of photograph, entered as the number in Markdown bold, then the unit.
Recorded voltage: **75** V
